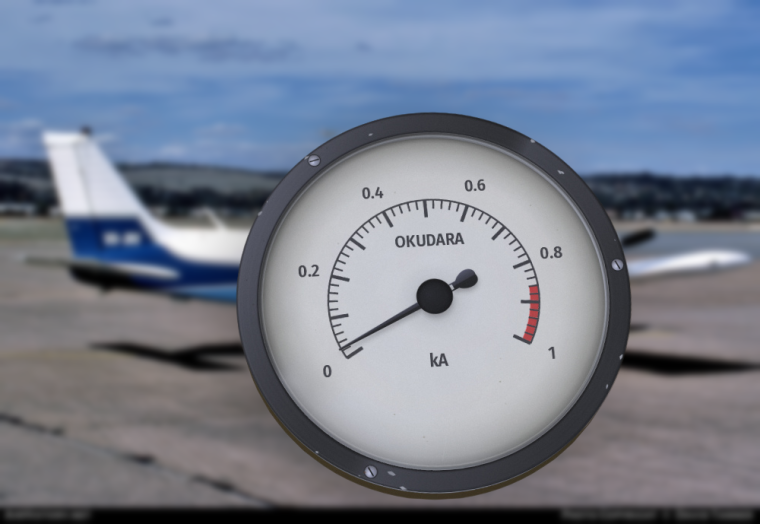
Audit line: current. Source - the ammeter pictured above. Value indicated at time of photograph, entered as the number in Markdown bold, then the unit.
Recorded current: **0.02** kA
